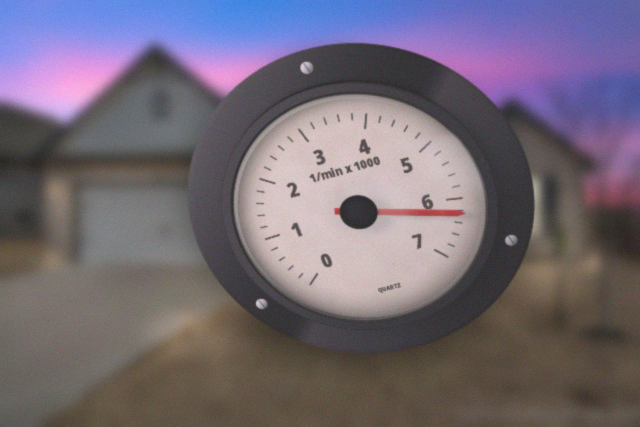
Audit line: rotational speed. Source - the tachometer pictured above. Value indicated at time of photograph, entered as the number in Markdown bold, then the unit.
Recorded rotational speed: **6200** rpm
